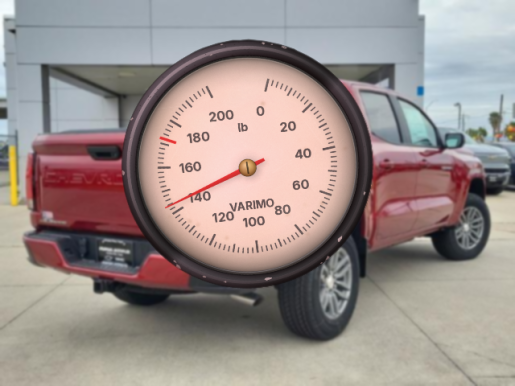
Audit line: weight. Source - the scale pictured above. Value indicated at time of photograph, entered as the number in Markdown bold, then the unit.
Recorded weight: **144** lb
